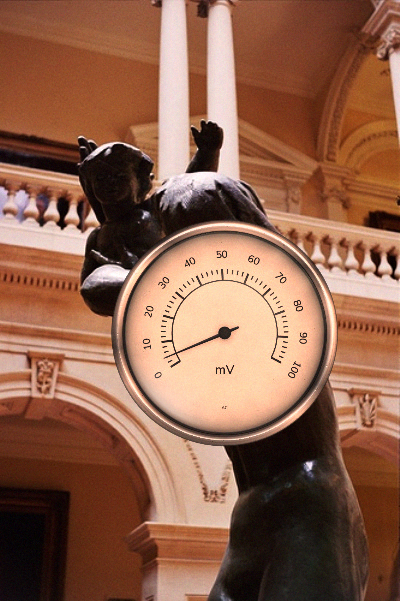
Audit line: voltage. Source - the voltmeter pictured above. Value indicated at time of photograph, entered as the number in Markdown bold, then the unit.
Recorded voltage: **4** mV
